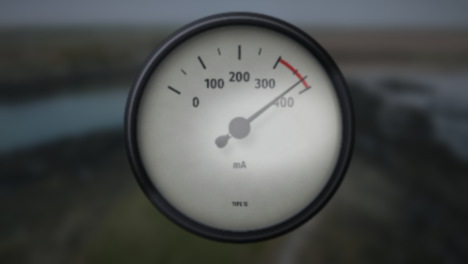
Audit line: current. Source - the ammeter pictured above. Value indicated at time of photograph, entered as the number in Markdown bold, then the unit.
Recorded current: **375** mA
